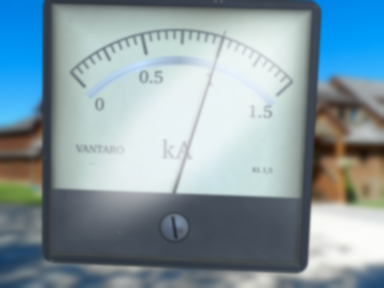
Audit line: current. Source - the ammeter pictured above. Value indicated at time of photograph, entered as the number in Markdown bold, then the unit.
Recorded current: **1** kA
